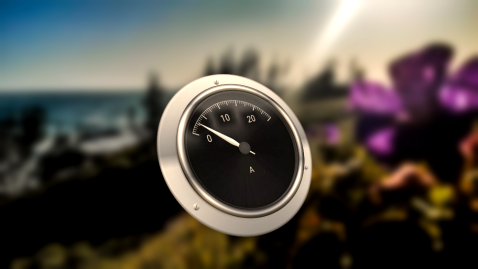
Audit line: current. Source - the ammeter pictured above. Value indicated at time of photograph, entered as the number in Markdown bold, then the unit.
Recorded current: **2.5** A
